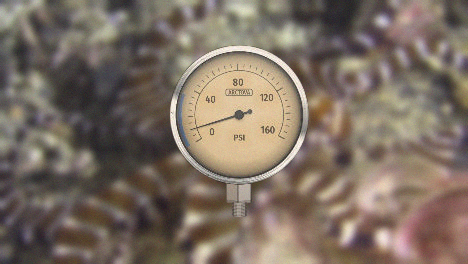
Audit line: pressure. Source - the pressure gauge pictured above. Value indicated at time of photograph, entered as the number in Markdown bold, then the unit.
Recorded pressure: **10** psi
